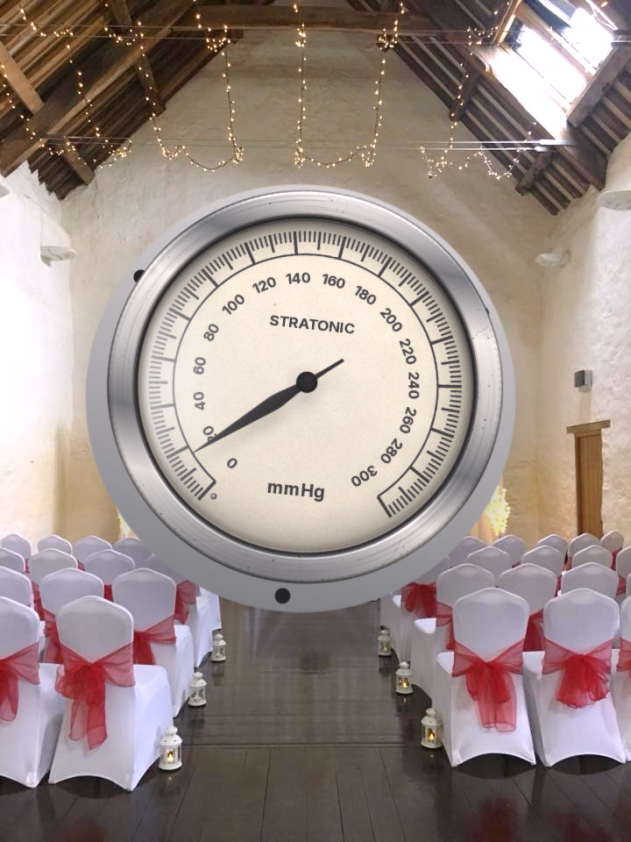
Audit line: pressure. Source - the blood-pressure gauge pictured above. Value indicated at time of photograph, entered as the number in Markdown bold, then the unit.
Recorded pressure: **16** mmHg
